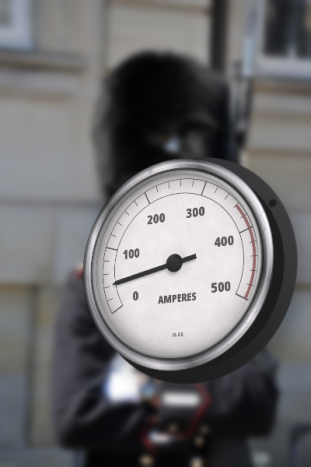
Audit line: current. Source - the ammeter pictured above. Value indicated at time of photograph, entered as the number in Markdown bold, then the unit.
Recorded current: **40** A
